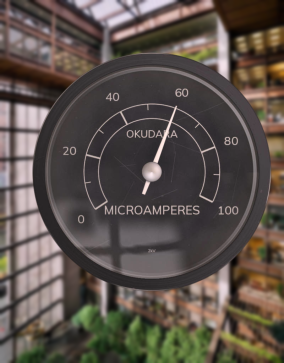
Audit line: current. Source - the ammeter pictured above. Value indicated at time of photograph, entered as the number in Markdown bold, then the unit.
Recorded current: **60** µA
